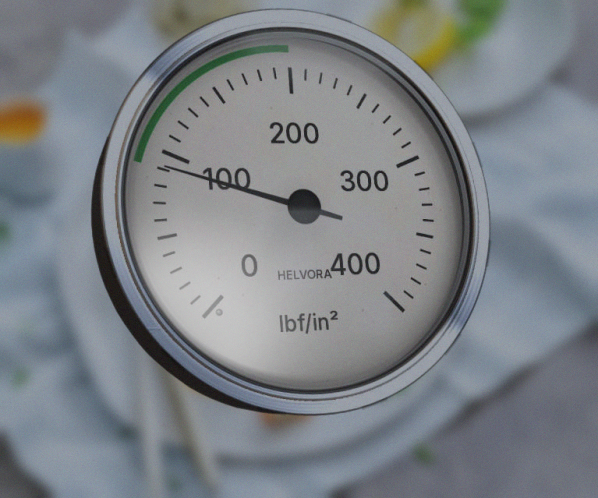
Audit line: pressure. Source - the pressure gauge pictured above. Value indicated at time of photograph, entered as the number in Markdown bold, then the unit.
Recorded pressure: **90** psi
